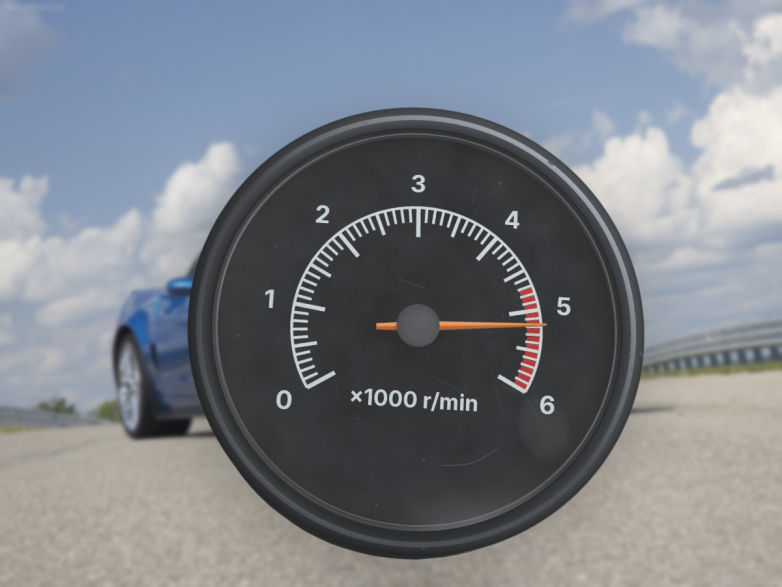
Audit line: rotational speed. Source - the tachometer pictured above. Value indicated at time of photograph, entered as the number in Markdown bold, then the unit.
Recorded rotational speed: **5200** rpm
